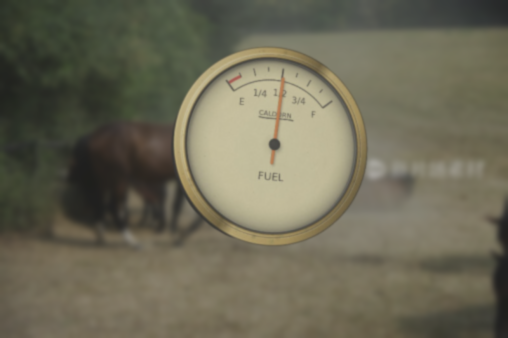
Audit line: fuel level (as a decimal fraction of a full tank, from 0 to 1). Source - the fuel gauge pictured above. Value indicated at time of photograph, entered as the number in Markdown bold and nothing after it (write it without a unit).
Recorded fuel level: **0.5**
